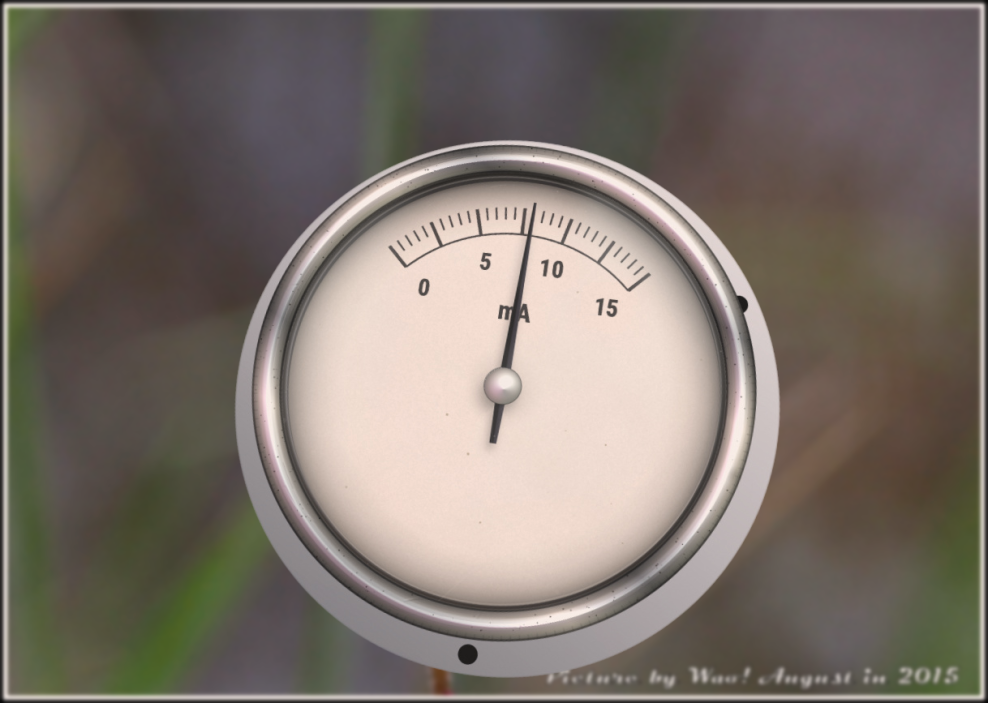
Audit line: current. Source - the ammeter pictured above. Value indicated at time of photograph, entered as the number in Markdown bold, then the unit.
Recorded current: **8** mA
